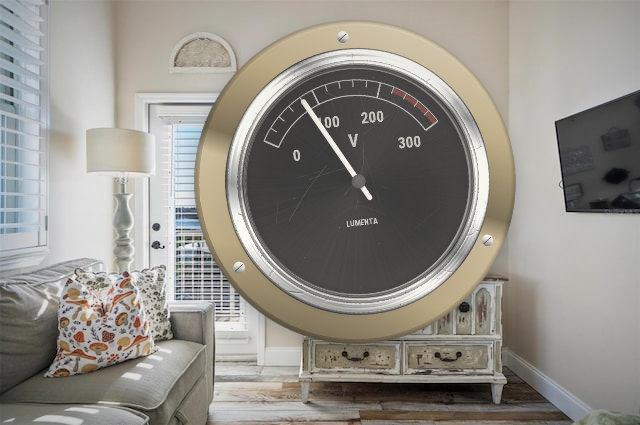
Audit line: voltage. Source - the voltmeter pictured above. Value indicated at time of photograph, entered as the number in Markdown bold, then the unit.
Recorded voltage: **80** V
